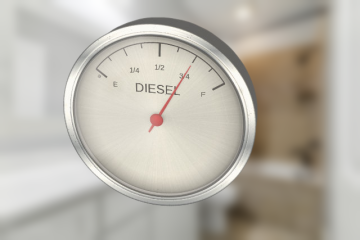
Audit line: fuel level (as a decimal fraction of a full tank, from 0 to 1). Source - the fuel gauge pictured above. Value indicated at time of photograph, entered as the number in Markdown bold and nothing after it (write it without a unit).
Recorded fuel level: **0.75**
